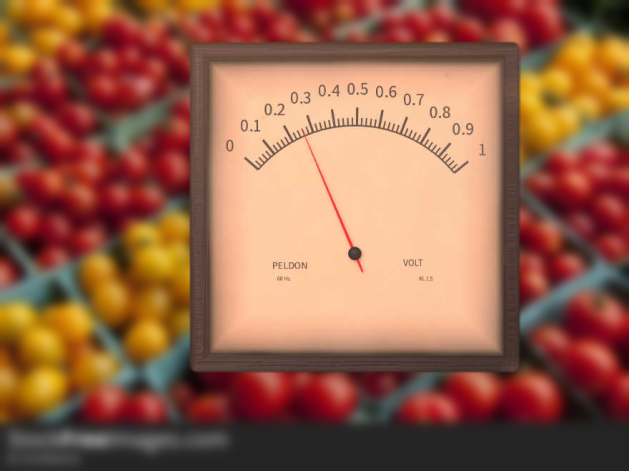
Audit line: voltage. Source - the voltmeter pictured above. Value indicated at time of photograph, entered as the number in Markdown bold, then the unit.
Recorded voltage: **0.26** V
